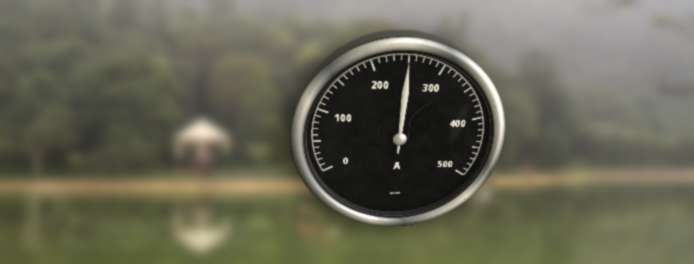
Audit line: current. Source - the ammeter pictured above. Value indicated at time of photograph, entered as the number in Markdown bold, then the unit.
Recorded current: **250** A
